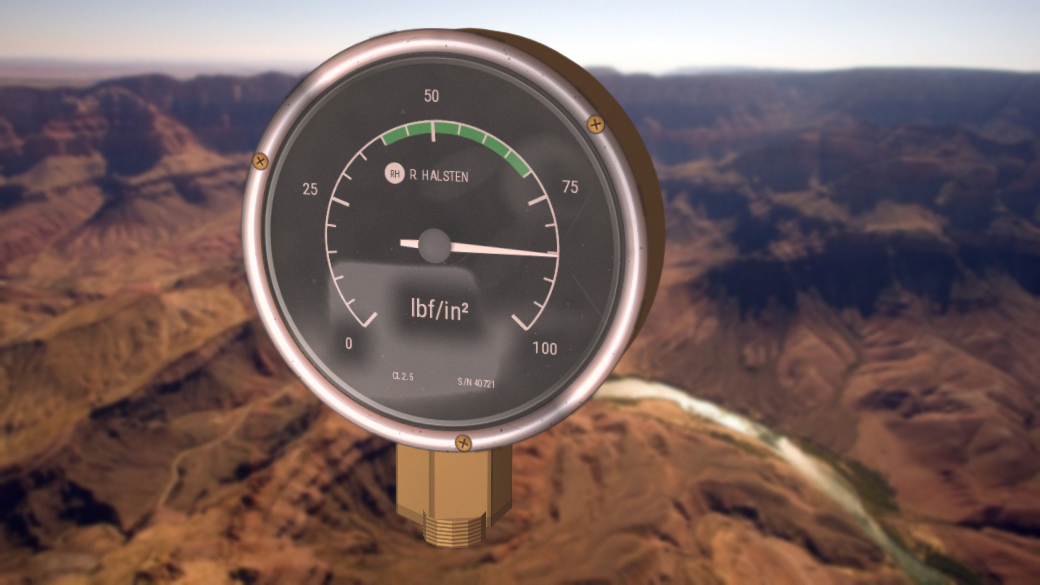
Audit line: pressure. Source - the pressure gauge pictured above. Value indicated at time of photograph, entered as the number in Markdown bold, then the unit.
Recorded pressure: **85** psi
